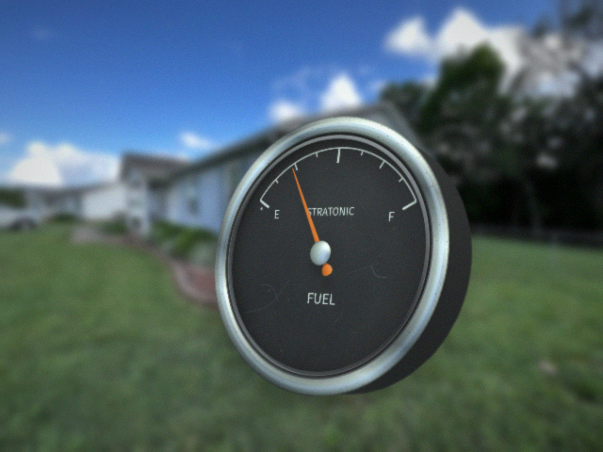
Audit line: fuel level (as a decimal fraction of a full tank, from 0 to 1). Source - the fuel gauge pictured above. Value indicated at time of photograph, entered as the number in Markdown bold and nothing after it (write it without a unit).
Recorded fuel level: **0.25**
